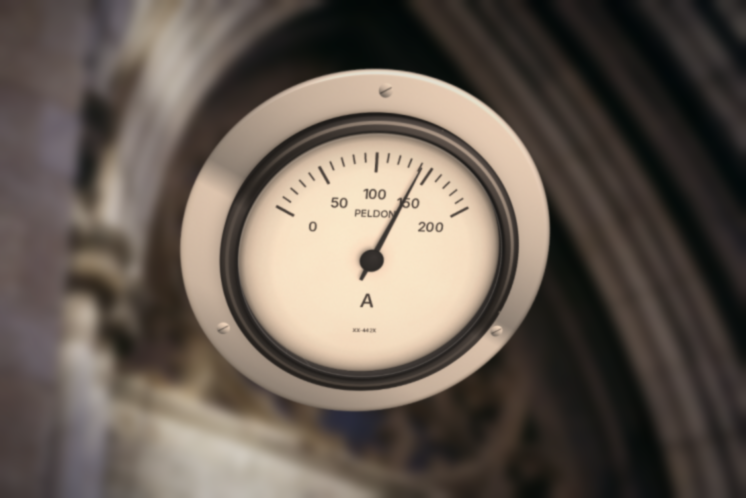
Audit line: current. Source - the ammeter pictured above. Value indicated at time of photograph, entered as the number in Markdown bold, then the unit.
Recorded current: **140** A
